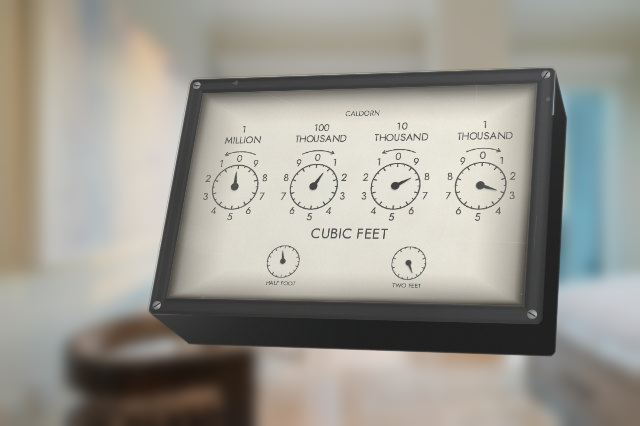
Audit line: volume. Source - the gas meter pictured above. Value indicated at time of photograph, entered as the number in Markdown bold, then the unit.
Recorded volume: **8300** ft³
